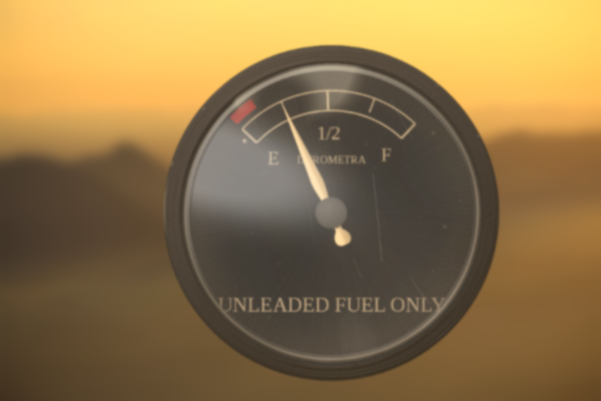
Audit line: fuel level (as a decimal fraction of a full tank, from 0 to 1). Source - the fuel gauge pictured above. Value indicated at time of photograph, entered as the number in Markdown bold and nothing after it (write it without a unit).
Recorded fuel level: **0.25**
